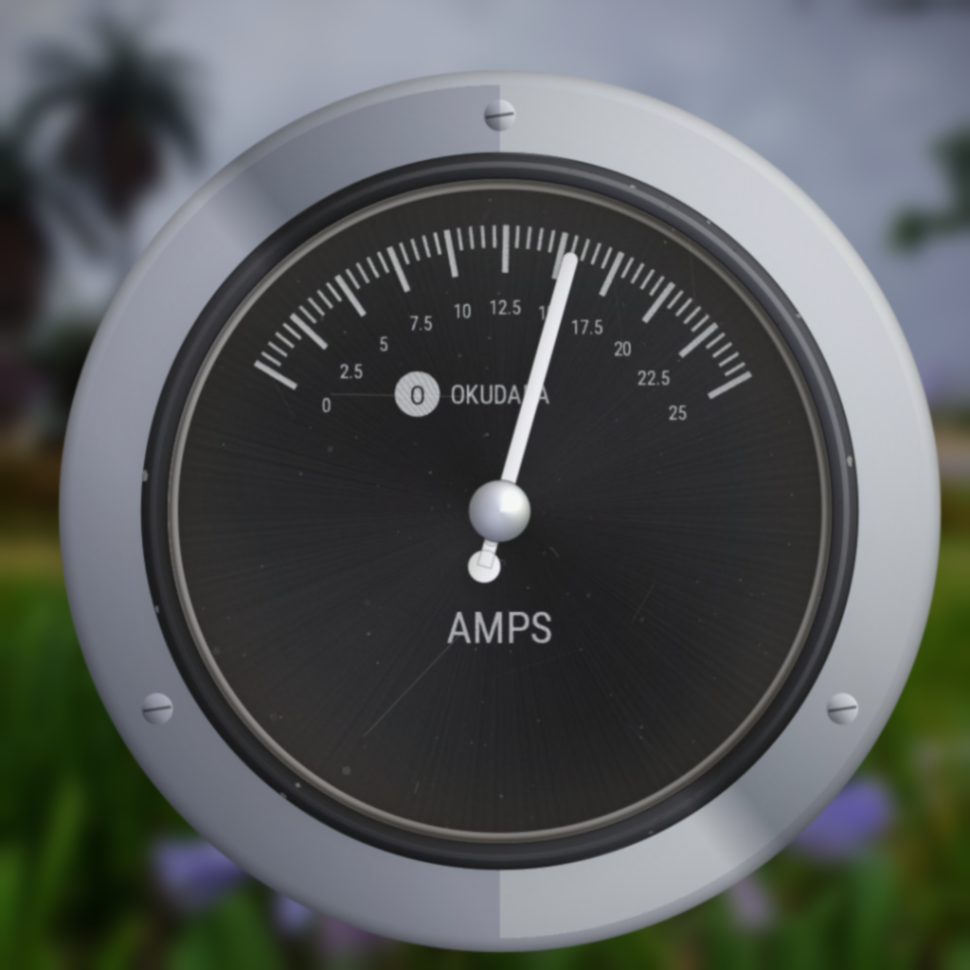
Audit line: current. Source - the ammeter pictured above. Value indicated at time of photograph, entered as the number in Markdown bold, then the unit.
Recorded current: **15.5** A
